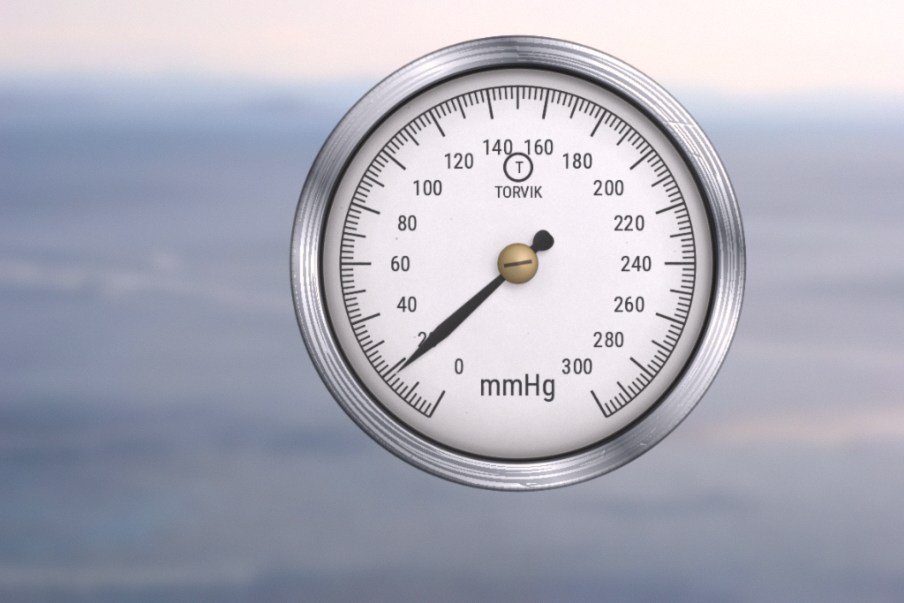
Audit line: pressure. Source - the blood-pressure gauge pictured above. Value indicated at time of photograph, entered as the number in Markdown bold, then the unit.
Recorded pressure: **18** mmHg
